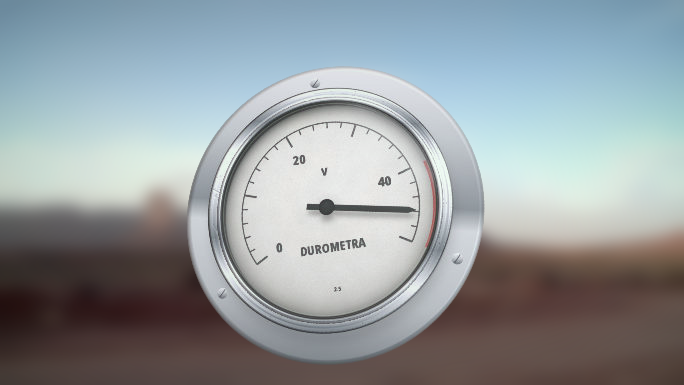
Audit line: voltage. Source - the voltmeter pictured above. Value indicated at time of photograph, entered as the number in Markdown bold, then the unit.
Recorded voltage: **46** V
